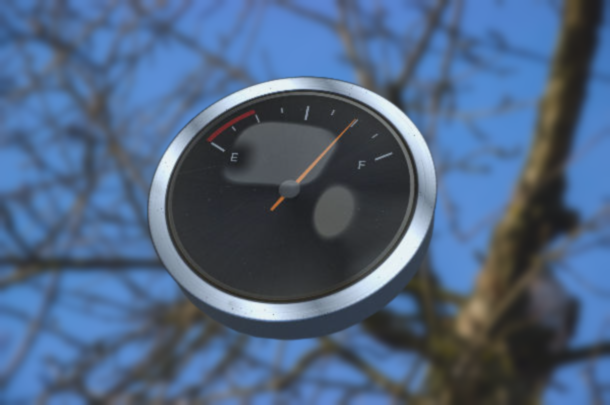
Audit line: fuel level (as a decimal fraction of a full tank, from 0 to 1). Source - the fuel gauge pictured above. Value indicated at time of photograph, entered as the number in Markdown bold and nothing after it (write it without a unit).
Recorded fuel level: **0.75**
